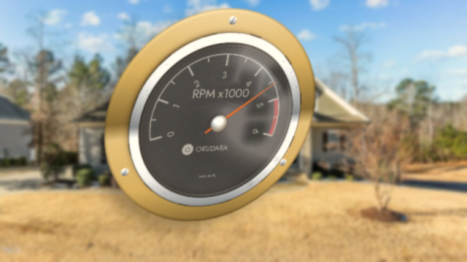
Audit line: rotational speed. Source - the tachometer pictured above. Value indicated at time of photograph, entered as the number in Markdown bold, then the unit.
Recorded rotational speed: **4500** rpm
